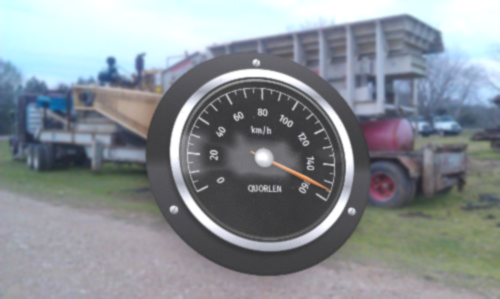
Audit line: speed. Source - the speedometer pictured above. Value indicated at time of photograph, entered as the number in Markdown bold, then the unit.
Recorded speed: **155** km/h
